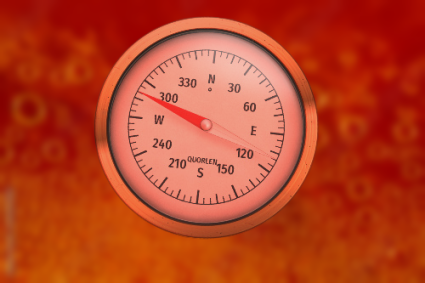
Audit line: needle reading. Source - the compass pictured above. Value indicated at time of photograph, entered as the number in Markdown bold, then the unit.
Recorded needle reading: **290** °
